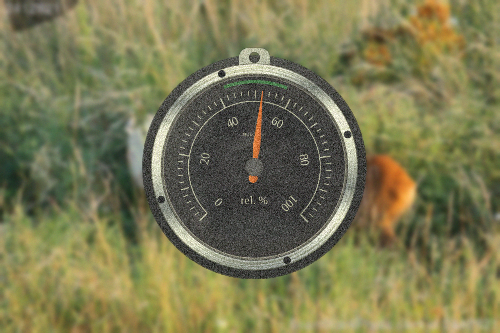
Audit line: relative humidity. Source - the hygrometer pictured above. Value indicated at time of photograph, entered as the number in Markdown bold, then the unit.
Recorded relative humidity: **52** %
